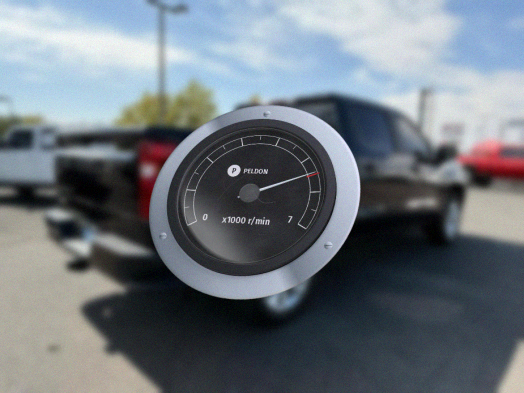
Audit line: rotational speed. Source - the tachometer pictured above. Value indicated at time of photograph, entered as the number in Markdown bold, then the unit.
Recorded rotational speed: **5500** rpm
